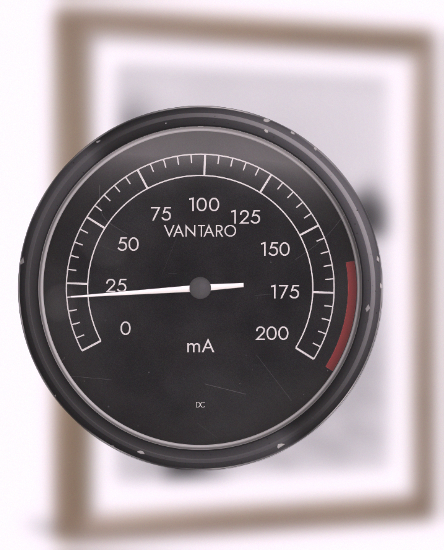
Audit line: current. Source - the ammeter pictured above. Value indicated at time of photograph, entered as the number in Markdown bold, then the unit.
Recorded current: **20** mA
